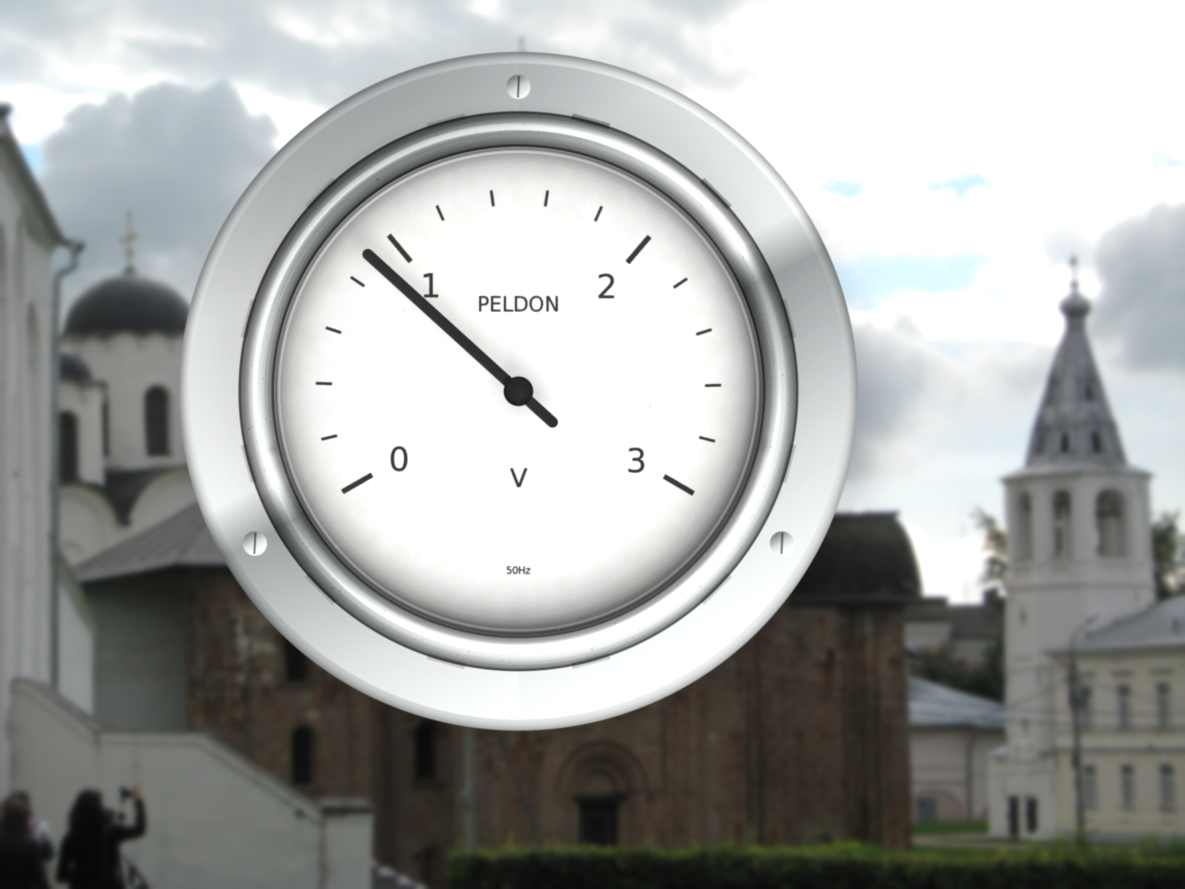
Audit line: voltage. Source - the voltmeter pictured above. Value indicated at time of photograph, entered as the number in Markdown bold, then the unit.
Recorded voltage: **0.9** V
